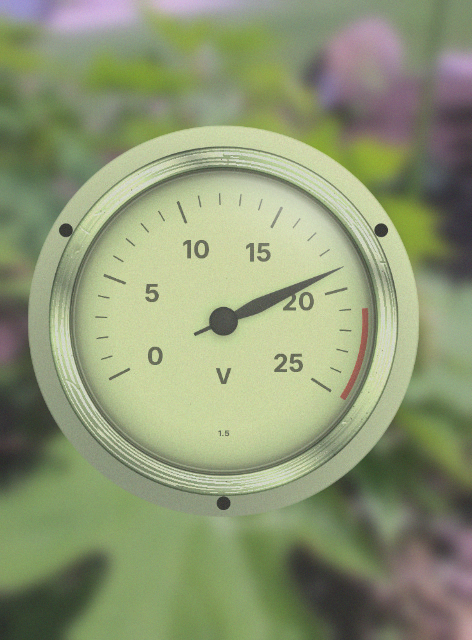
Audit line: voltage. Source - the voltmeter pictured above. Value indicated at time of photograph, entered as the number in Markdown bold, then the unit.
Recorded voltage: **19** V
